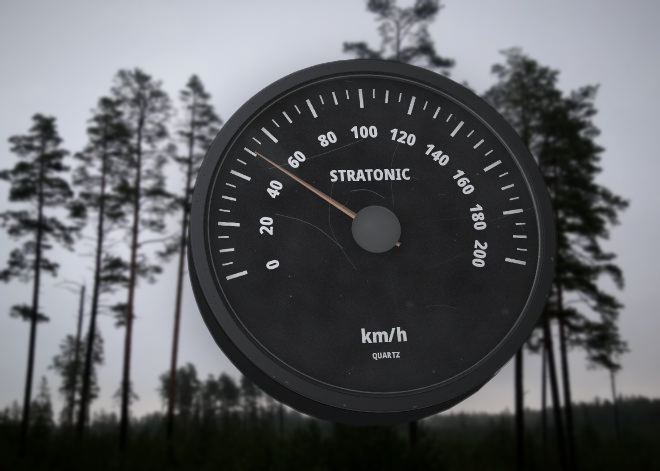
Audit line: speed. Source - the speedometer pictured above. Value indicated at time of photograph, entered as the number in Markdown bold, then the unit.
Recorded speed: **50** km/h
